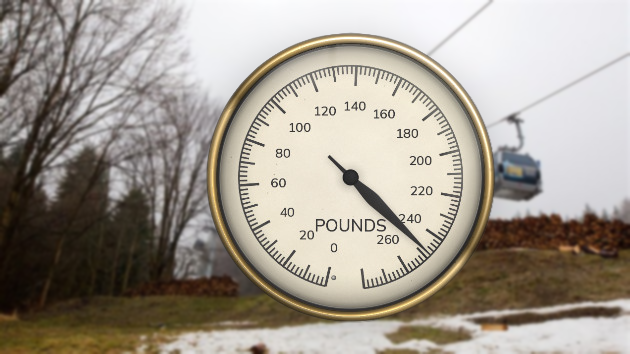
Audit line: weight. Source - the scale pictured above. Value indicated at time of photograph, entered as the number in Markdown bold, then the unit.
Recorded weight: **248** lb
